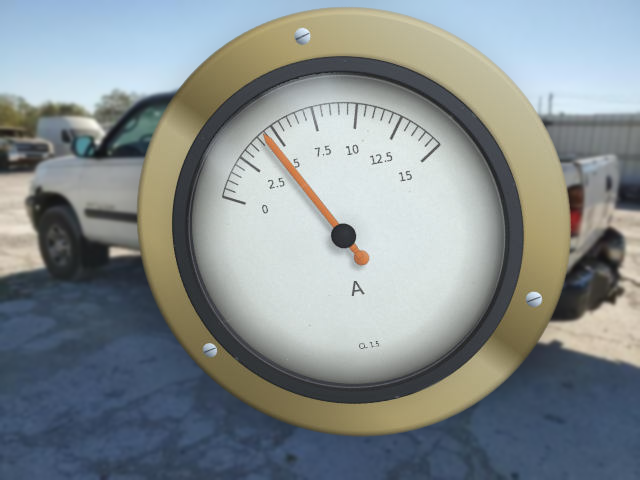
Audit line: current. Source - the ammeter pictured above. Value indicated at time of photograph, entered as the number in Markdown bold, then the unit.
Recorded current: **4.5** A
